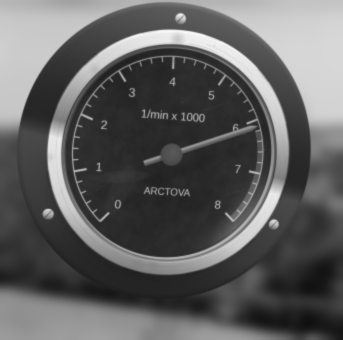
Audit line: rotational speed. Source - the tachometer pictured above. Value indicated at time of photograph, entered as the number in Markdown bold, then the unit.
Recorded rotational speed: **6100** rpm
